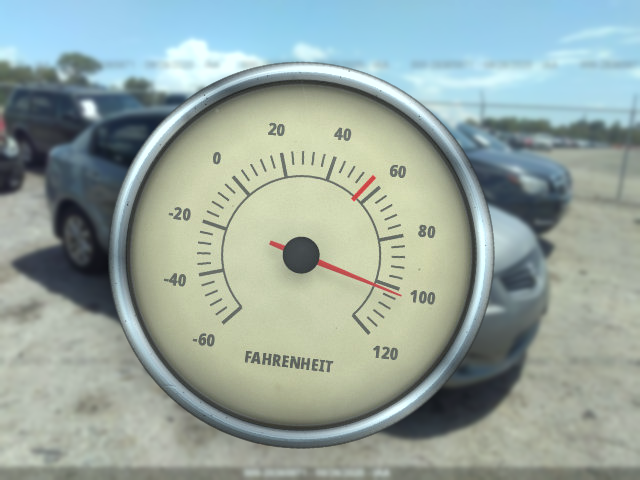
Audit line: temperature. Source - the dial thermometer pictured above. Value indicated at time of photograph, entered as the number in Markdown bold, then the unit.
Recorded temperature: **102** °F
